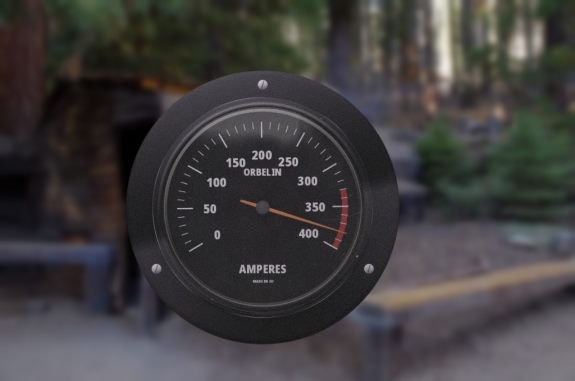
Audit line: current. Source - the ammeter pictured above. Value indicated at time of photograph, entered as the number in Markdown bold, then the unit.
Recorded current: **380** A
